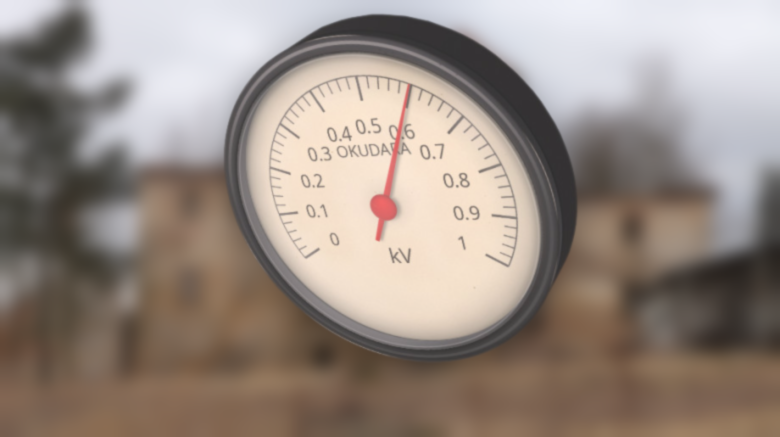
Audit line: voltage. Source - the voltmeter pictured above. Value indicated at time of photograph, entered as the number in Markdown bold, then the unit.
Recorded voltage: **0.6** kV
